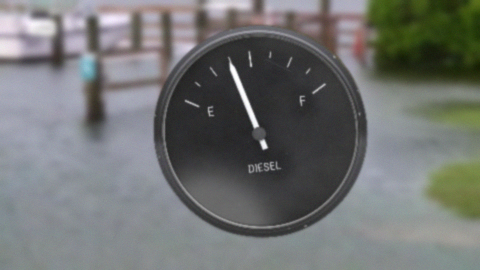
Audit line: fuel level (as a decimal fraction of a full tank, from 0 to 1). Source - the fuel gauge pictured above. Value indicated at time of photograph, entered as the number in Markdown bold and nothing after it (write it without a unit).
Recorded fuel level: **0.375**
